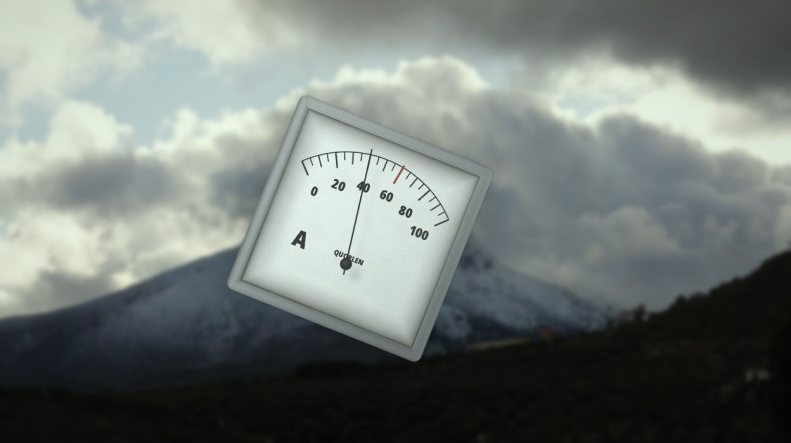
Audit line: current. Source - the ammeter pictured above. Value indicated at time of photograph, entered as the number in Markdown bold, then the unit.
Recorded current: **40** A
